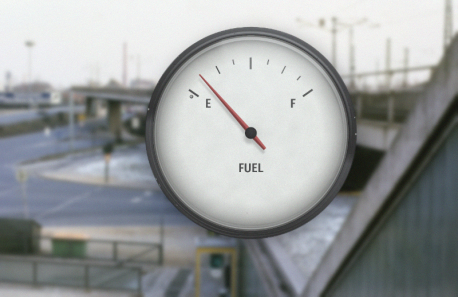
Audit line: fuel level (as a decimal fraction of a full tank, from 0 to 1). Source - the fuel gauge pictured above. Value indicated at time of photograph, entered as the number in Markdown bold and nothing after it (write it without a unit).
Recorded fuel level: **0.125**
